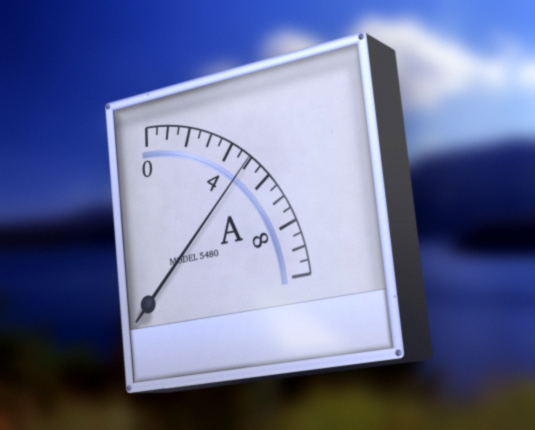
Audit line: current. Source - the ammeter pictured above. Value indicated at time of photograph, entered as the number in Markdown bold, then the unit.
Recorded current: **5** A
